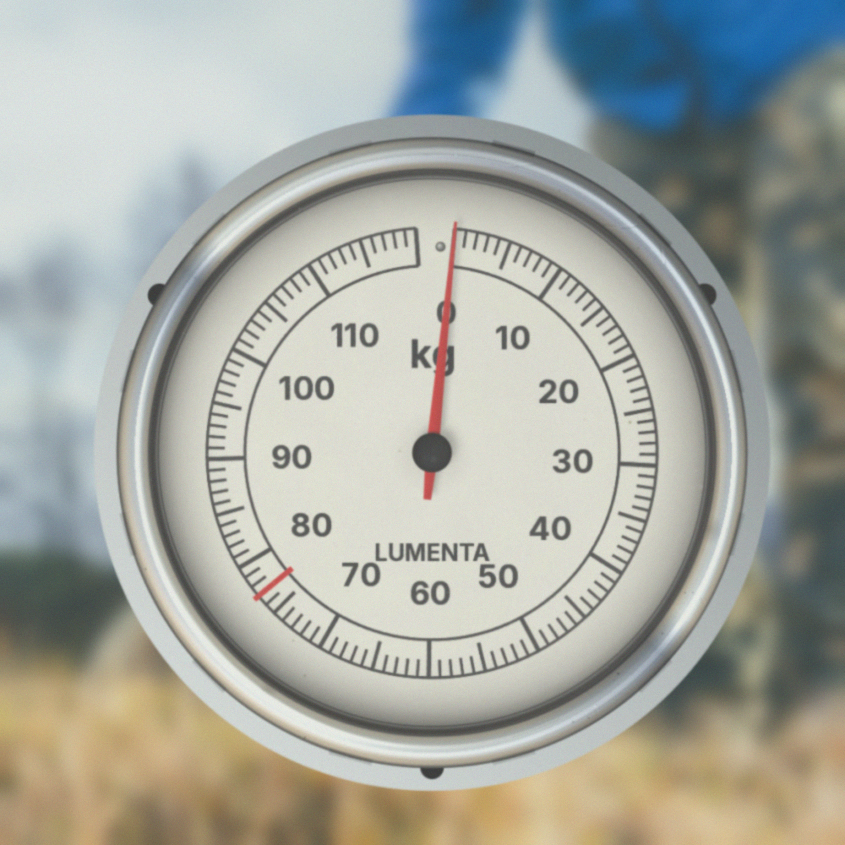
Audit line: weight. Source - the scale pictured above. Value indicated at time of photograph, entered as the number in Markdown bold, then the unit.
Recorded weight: **0** kg
